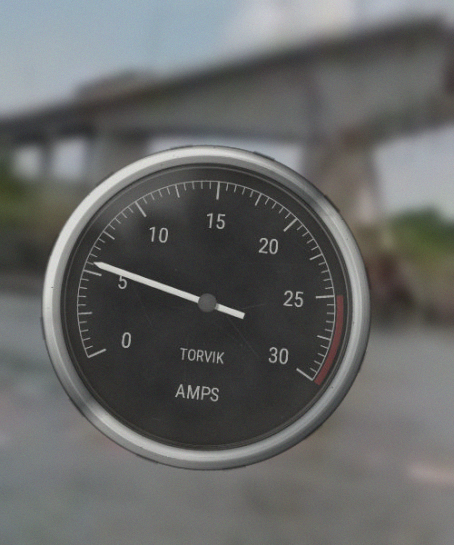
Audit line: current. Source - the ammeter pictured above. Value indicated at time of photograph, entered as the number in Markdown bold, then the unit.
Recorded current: **5.5** A
